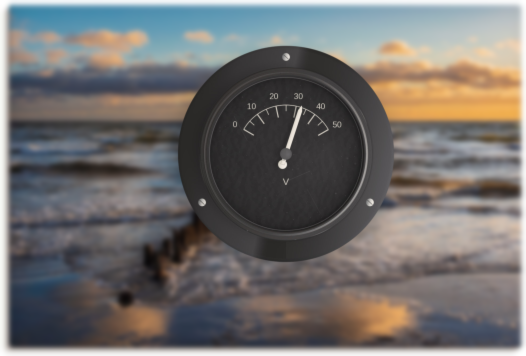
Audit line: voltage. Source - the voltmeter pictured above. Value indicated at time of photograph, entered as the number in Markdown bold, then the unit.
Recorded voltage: **32.5** V
